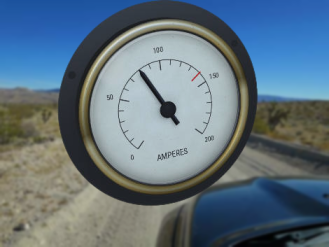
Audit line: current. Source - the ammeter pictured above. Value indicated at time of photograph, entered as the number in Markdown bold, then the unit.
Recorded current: **80** A
